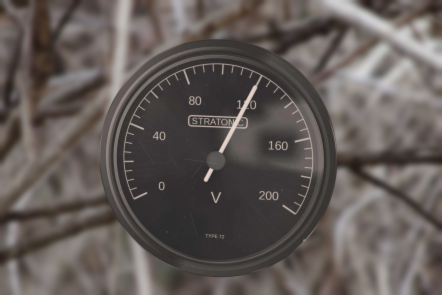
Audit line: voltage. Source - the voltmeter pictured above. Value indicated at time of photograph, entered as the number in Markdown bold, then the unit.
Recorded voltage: **120** V
